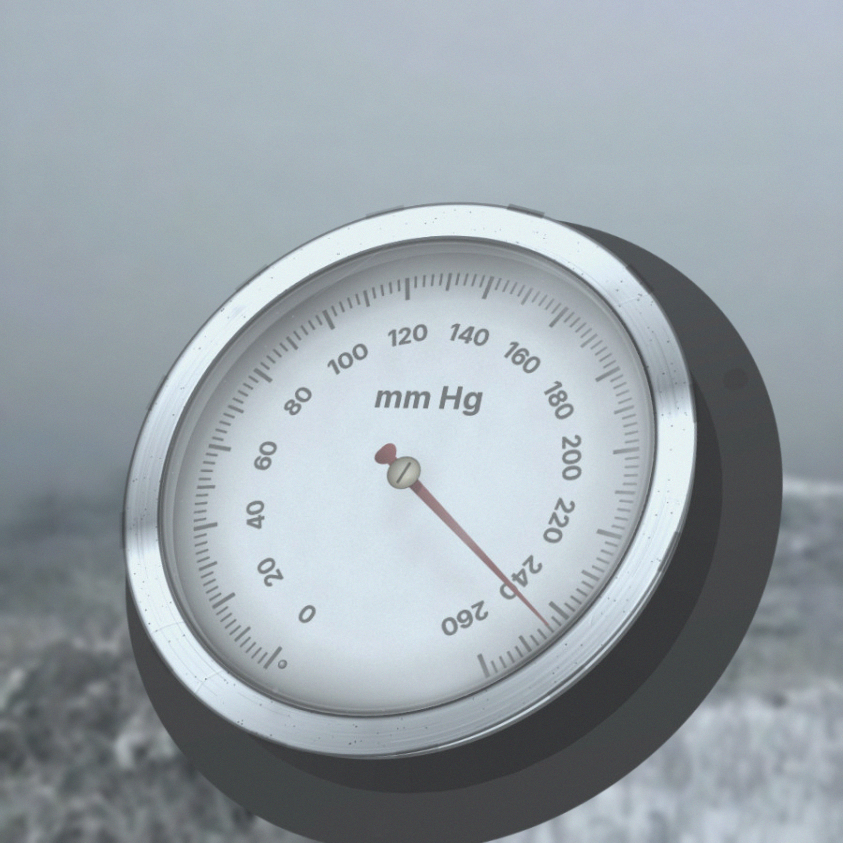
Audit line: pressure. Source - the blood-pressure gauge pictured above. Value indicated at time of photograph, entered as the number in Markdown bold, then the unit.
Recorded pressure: **244** mmHg
